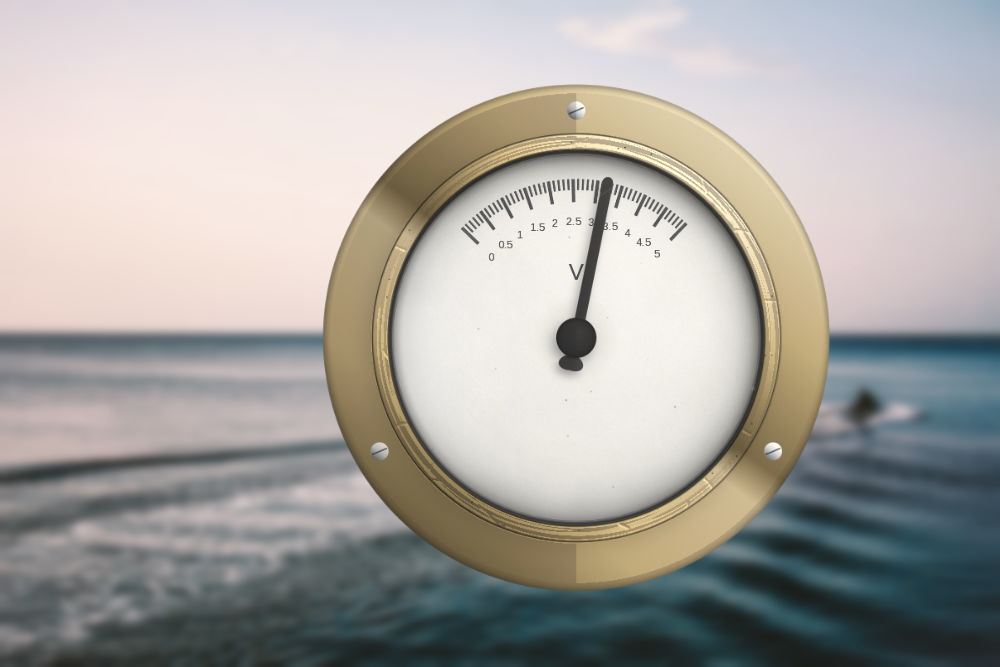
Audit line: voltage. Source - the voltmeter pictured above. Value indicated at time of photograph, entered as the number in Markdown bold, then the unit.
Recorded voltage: **3.2** V
